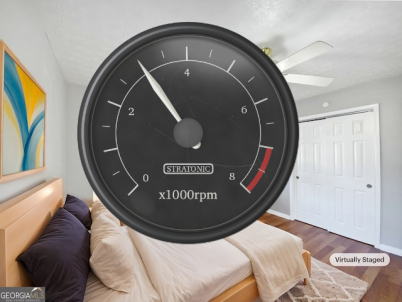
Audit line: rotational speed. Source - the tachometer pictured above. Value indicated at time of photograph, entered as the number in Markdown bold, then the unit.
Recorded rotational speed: **3000** rpm
